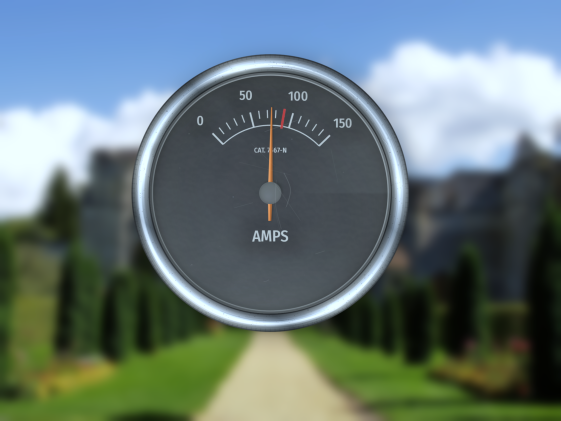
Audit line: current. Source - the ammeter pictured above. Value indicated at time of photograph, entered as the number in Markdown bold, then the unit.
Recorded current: **75** A
